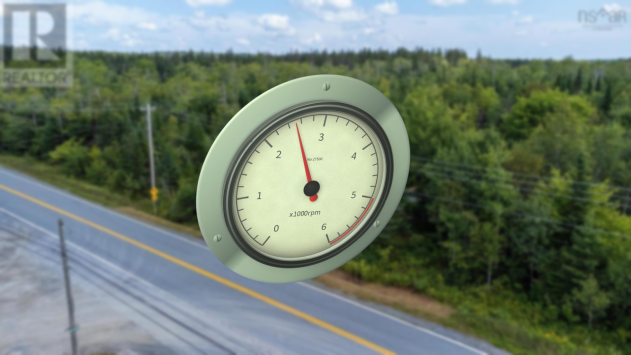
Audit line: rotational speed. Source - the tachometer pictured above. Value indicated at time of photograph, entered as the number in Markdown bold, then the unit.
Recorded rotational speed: **2500** rpm
